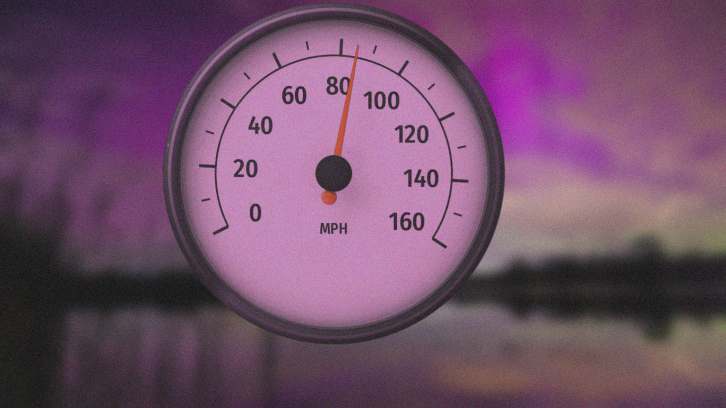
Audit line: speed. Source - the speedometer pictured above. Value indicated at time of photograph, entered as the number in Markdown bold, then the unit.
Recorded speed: **85** mph
